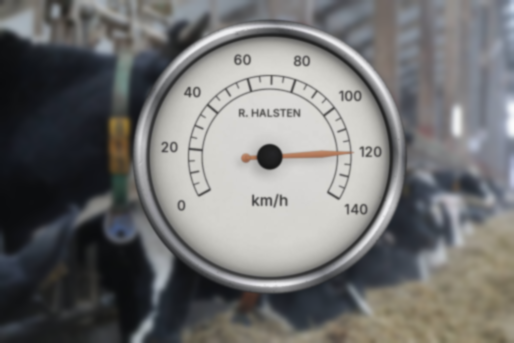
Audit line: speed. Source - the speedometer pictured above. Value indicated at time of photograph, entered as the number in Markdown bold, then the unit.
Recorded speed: **120** km/h
